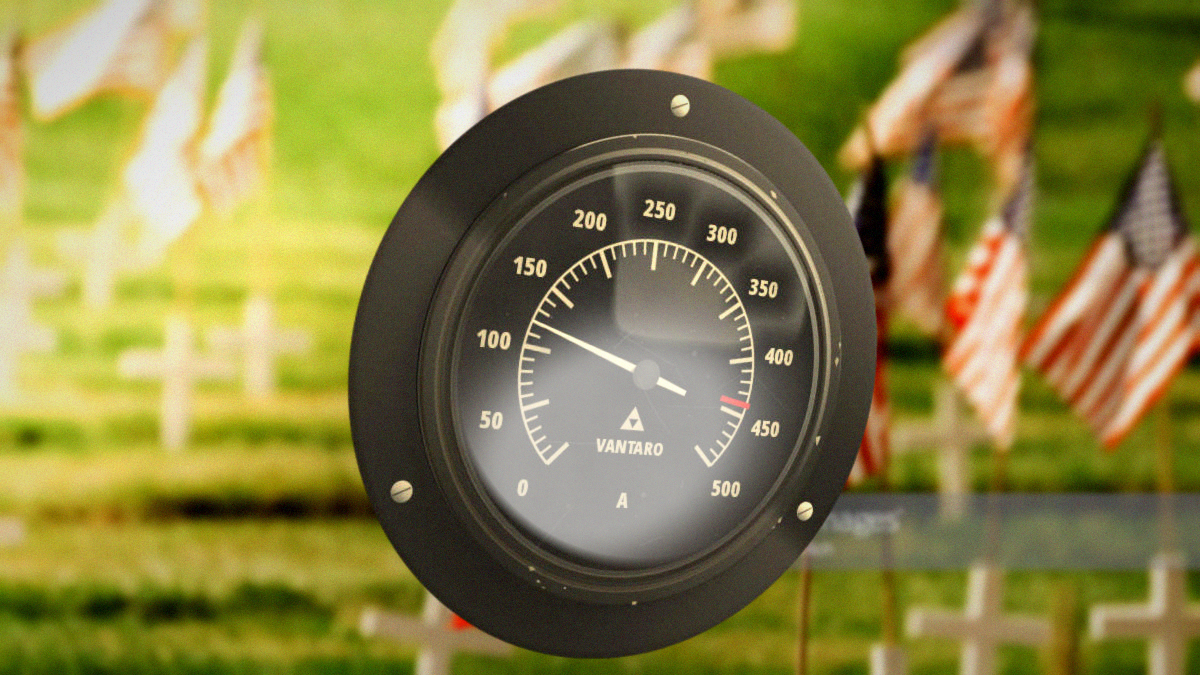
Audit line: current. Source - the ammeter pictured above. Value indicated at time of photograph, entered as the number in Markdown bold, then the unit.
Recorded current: **120** A
